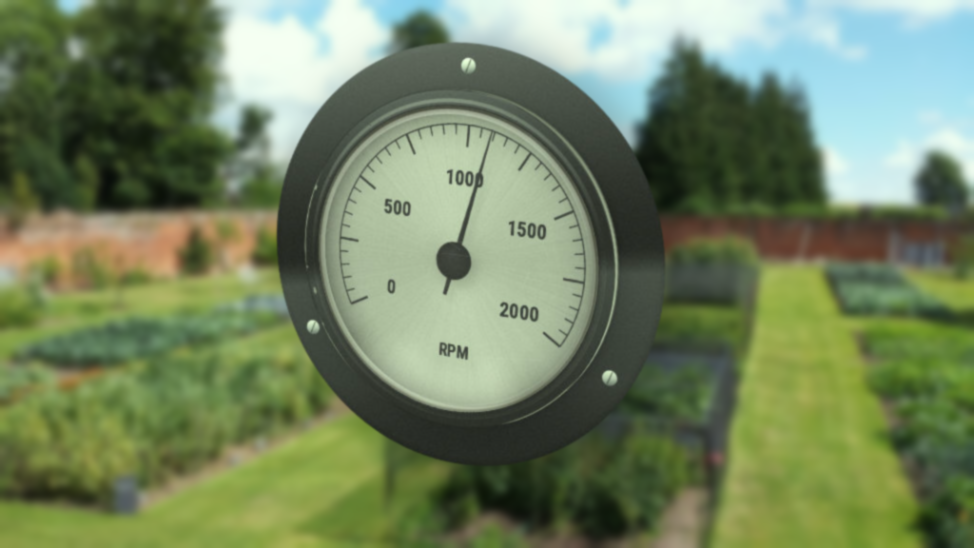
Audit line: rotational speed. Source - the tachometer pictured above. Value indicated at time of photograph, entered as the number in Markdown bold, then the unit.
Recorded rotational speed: **1100** rpm
